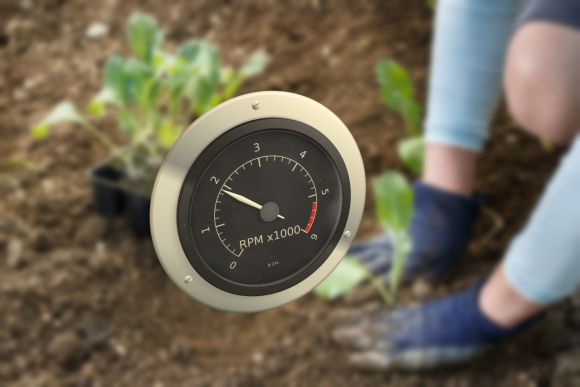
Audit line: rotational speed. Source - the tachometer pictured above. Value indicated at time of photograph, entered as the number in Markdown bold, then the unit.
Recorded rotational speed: **1900** rpm
